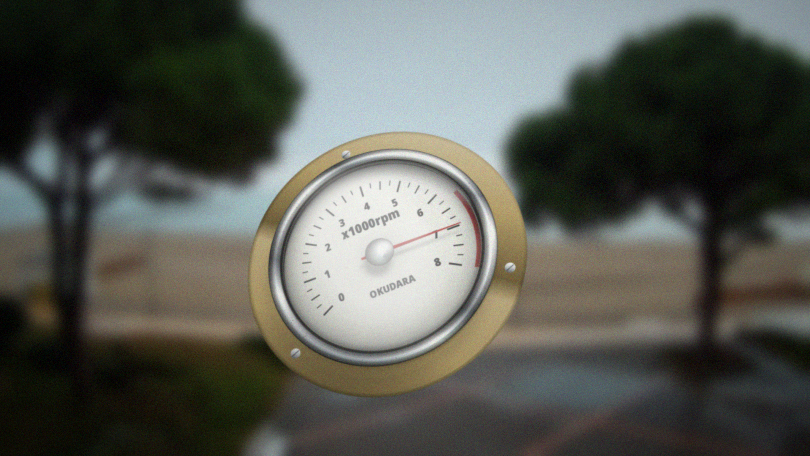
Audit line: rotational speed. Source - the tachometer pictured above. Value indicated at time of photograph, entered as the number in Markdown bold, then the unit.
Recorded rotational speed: **7000** rpm
